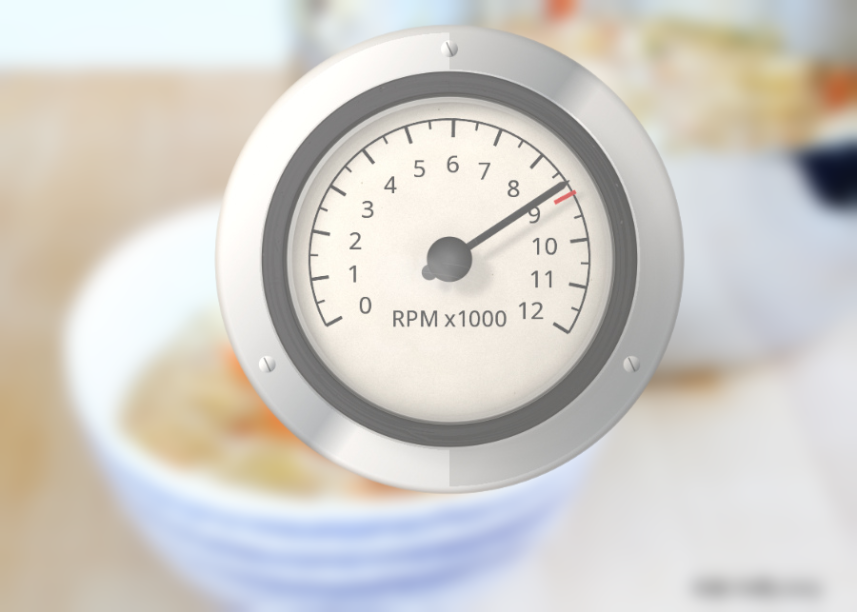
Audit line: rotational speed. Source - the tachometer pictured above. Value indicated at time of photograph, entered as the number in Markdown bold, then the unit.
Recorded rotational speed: **8750** rpm
